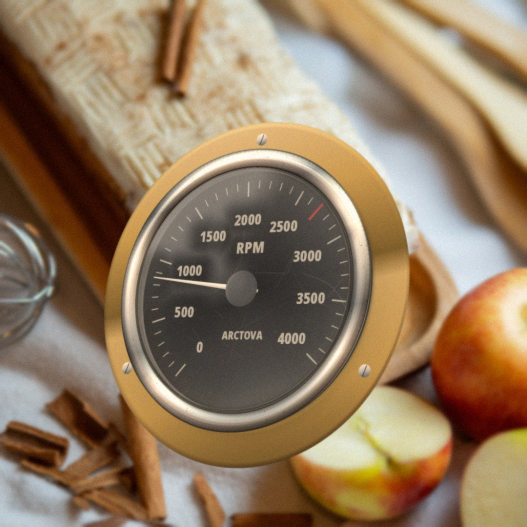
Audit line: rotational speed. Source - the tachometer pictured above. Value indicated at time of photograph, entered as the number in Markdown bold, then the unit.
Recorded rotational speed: **850** rpm
